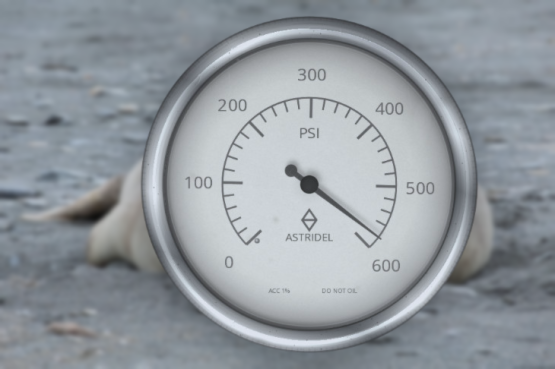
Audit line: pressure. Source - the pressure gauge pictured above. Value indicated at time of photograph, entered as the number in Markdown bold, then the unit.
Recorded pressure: **580** psi
